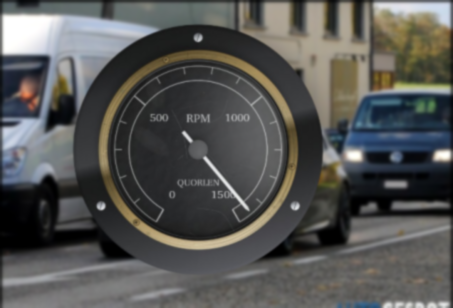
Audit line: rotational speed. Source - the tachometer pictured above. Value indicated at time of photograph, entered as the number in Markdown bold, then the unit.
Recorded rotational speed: **1450** rpm
